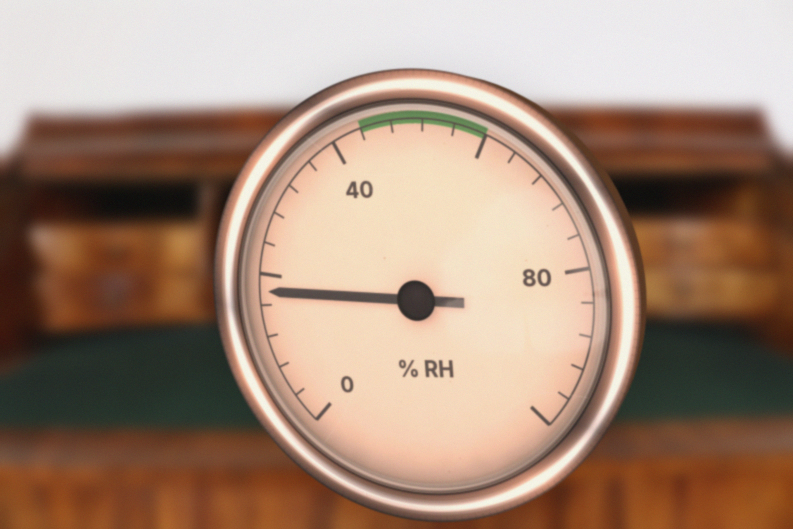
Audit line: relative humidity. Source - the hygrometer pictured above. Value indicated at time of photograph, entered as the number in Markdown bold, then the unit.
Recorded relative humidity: **18** %
